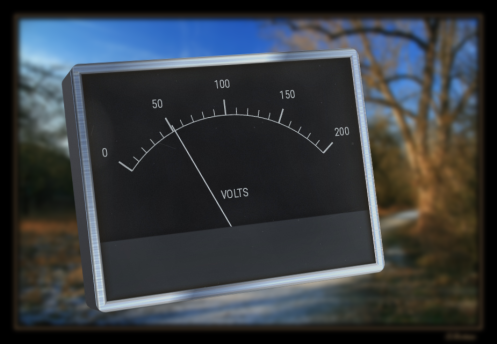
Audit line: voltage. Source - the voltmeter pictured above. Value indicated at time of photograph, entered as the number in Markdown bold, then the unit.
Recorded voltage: **50** V
